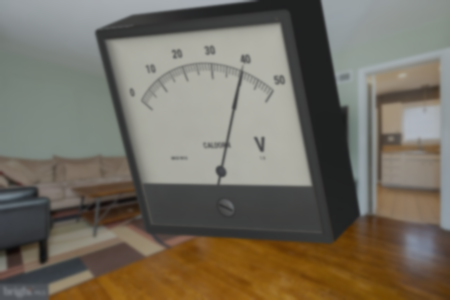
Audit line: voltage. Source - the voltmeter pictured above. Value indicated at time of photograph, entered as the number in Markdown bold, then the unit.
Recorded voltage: **40** V
